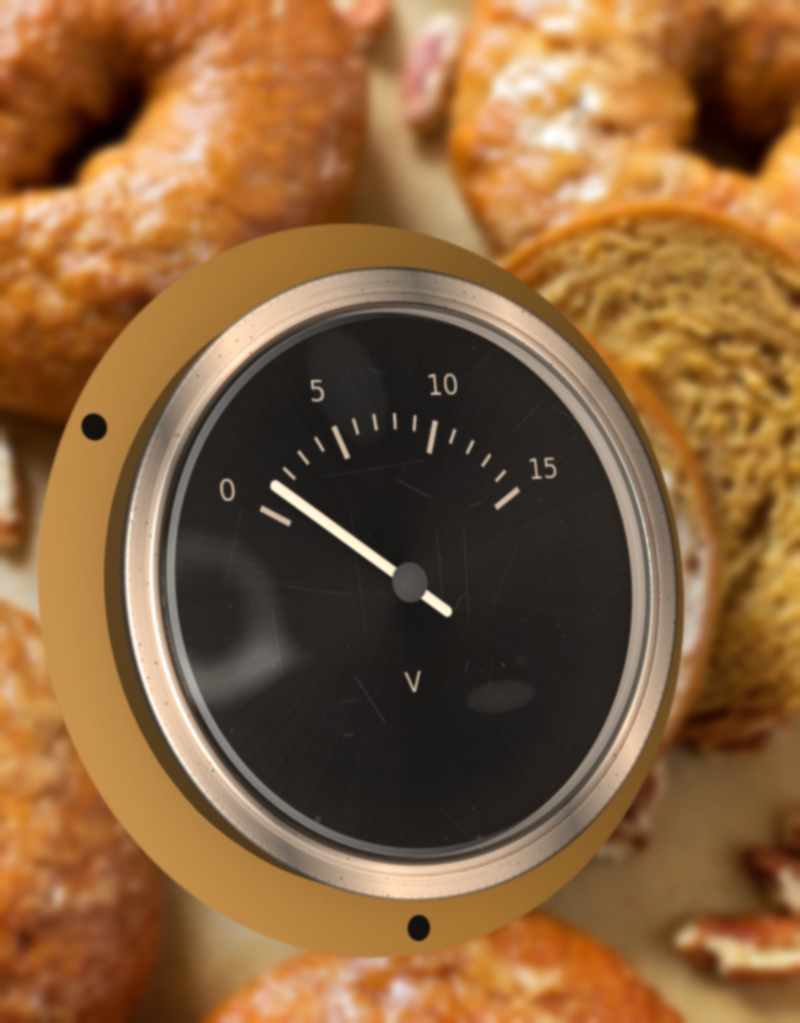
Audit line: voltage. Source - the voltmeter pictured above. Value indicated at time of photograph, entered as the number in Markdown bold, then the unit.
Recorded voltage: **1** V
